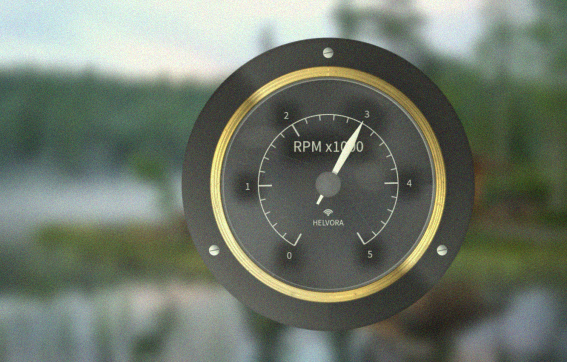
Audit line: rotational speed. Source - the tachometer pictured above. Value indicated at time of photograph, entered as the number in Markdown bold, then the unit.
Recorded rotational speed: **3000** rpm
